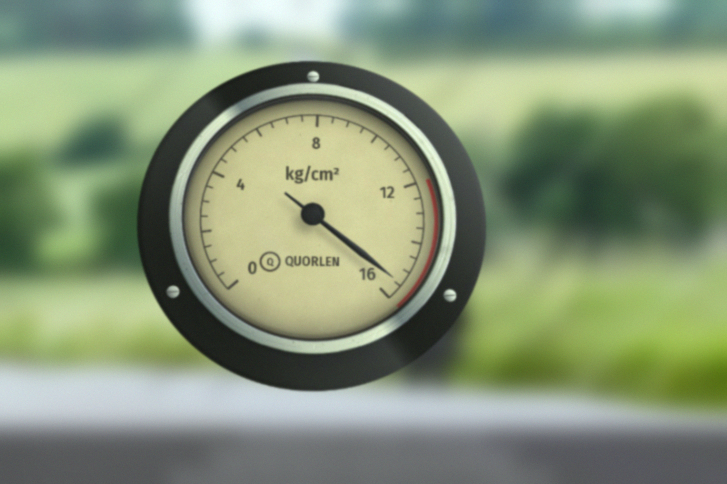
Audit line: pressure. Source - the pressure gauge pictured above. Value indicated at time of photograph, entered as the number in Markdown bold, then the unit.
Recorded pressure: **15.5** kg/cm²
